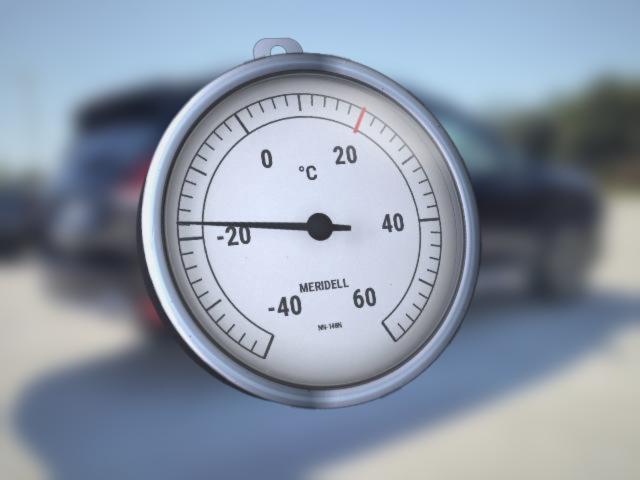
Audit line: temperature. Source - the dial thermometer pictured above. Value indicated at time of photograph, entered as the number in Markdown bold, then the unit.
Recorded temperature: **-18** °C
